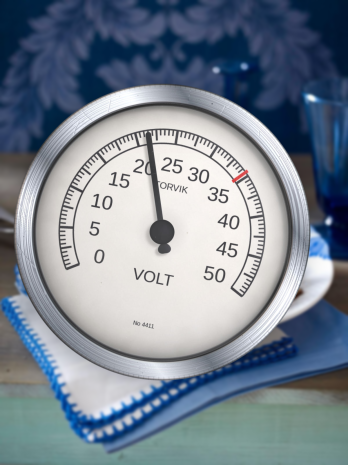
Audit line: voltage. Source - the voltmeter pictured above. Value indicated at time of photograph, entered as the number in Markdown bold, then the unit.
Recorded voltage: **21.5** V
